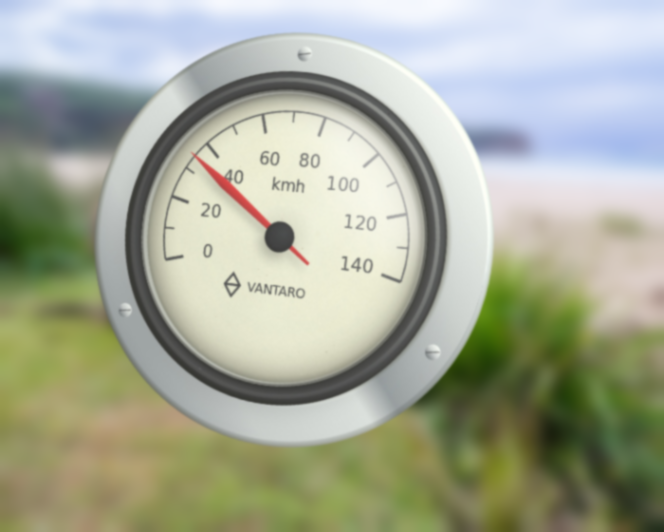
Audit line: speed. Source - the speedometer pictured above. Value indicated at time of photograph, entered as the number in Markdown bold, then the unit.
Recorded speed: **35** km/h
